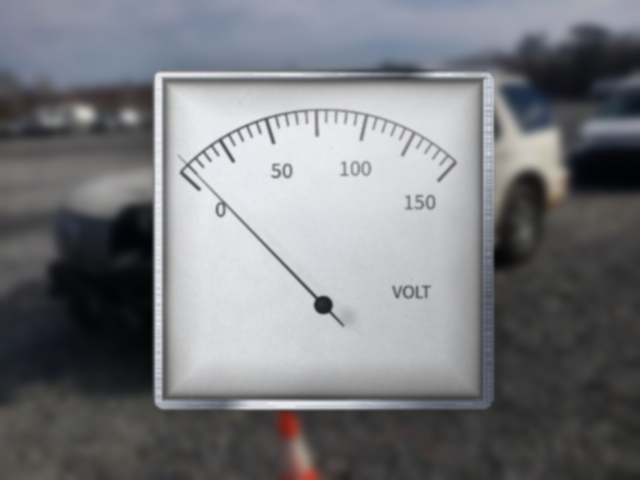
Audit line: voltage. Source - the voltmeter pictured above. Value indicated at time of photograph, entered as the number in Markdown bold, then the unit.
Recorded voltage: **5** V
